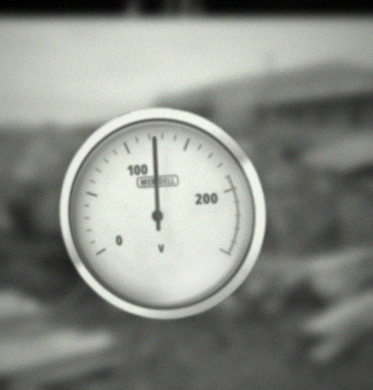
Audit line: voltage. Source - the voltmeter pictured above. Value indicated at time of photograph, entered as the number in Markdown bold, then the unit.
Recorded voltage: **125** V
